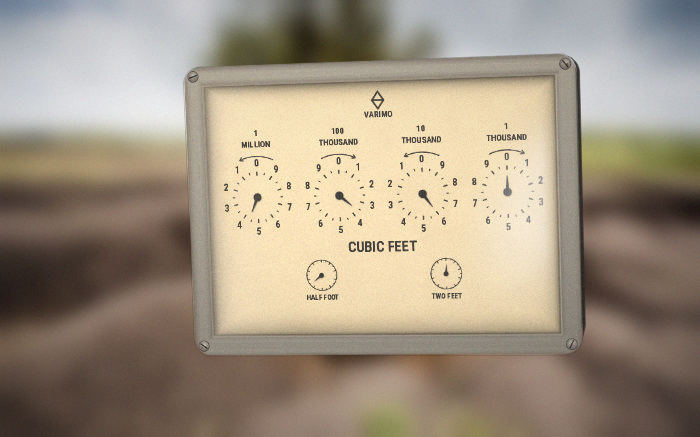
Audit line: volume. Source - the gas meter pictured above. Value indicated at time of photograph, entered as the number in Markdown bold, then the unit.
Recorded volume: **436000** ft³
